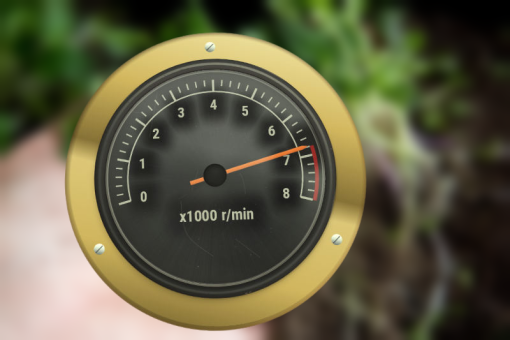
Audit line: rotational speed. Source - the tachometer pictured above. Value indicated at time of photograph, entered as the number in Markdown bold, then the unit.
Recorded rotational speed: **6800** rpm
